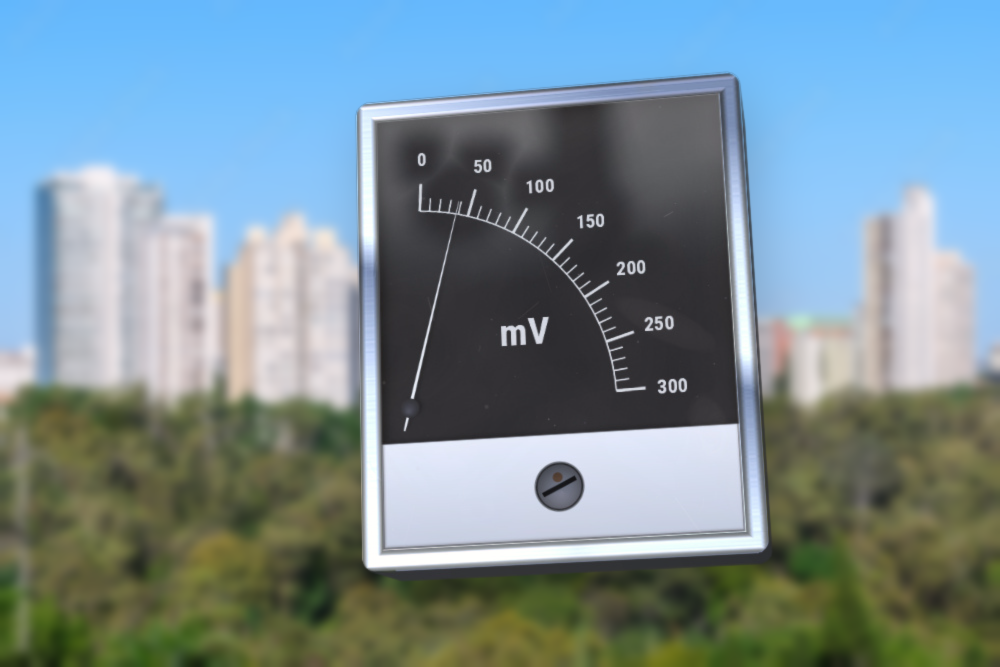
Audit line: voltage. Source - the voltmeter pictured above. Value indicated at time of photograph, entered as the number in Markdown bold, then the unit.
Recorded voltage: **40** mV
